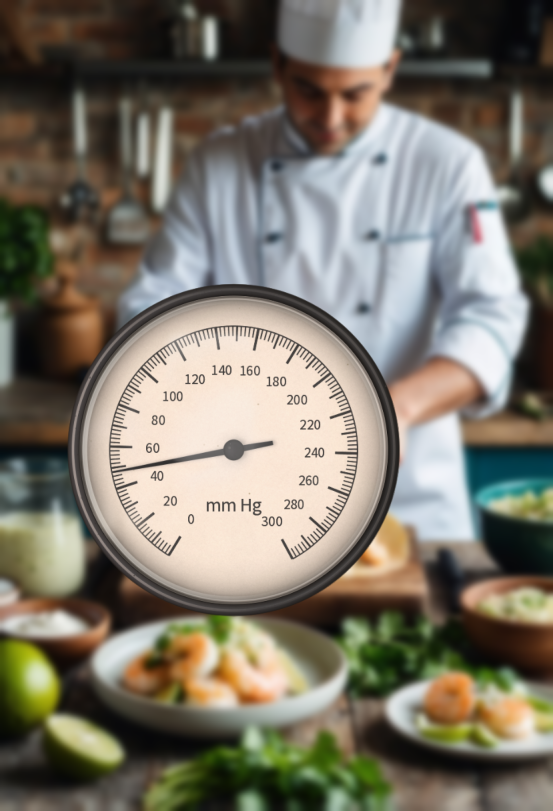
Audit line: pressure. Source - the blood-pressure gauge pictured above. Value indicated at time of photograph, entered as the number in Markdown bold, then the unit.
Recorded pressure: **48** mmHg
